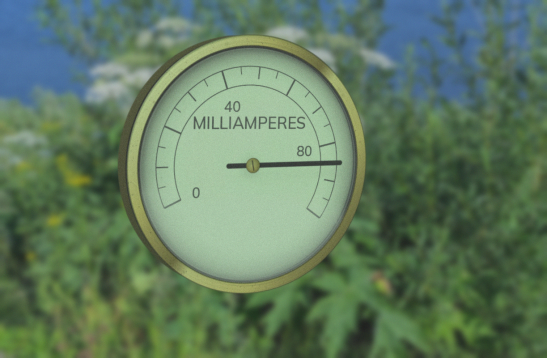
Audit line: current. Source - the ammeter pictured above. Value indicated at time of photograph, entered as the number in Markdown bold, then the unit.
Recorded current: **85** mA
